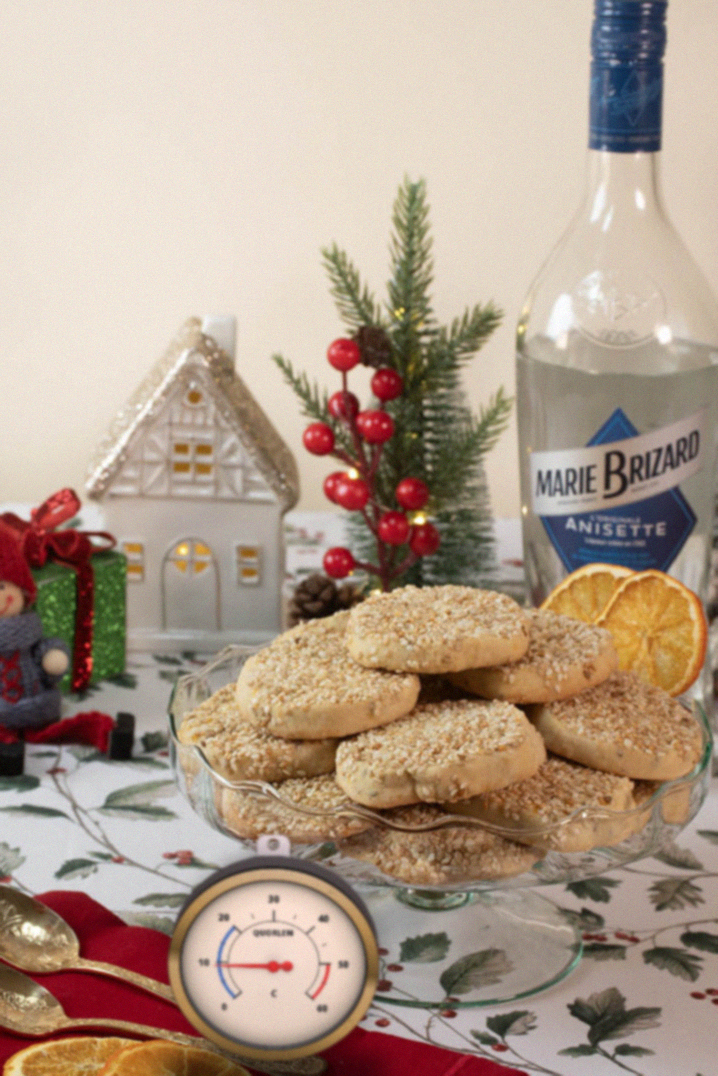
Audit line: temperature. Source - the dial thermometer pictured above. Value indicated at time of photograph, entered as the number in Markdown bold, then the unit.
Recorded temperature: **10** °C
